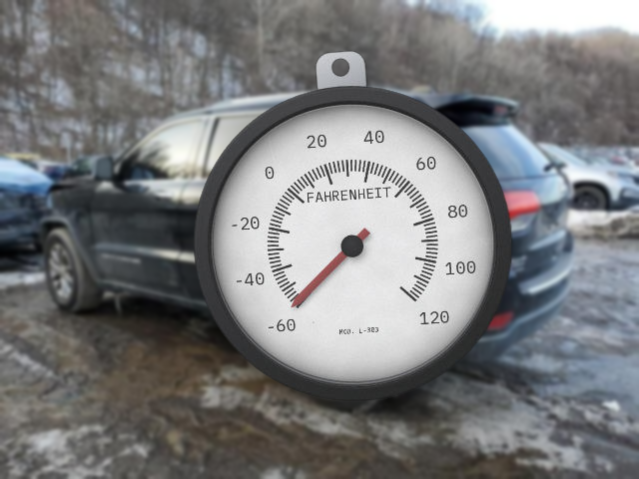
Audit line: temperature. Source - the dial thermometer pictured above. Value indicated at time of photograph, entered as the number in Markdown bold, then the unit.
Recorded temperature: **-58** °F
